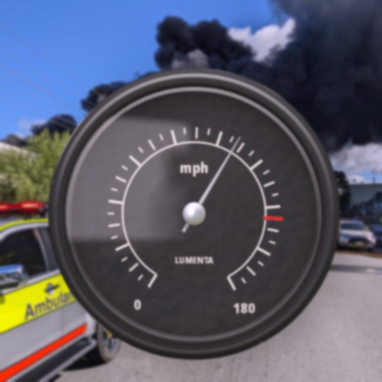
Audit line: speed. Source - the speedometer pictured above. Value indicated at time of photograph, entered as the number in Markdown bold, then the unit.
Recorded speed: **107.5** mph
